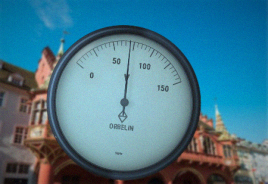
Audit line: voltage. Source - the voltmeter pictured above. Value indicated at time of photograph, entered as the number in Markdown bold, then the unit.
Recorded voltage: **70** V
